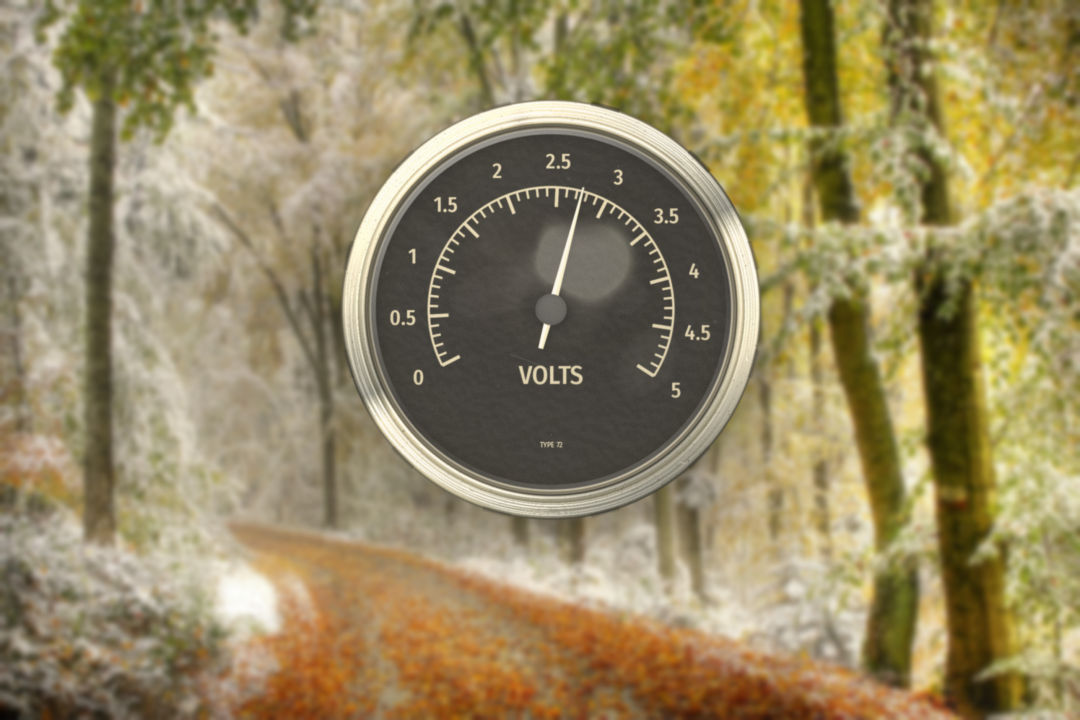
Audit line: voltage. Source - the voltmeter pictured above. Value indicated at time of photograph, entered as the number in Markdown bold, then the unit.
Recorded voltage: **2.75** V
